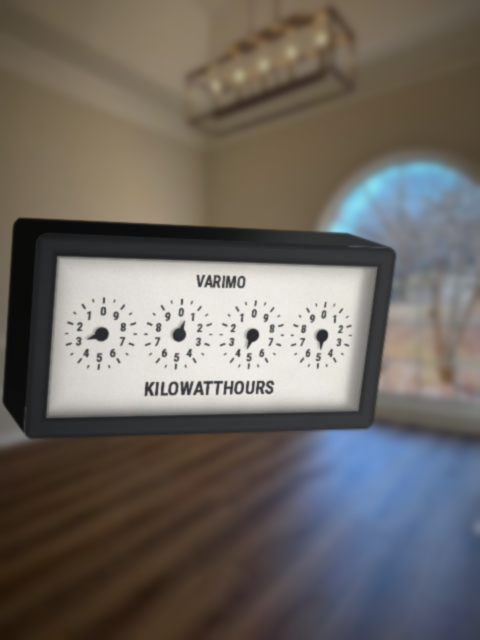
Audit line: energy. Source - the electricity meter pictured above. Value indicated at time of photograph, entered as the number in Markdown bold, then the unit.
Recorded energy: **3045** kWh
